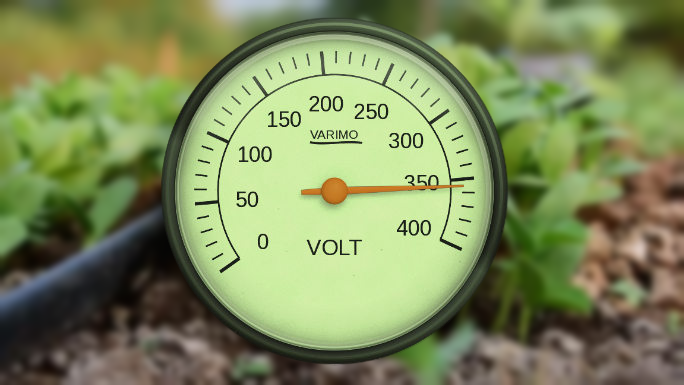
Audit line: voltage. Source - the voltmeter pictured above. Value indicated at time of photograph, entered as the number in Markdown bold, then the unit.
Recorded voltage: **355** V
